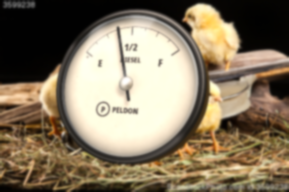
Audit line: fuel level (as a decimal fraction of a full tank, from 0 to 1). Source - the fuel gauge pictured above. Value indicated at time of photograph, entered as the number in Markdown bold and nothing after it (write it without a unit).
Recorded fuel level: **0.375**
